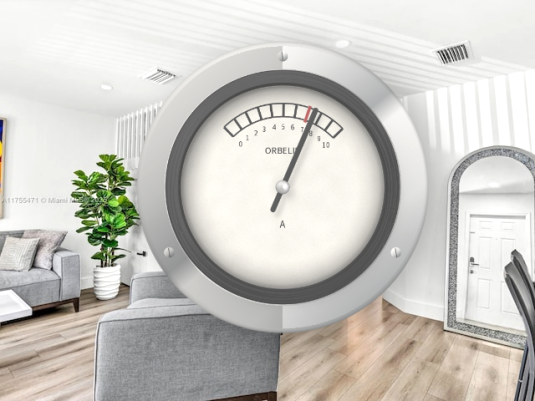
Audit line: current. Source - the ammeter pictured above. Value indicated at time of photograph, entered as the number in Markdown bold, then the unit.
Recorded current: **7.5** A
